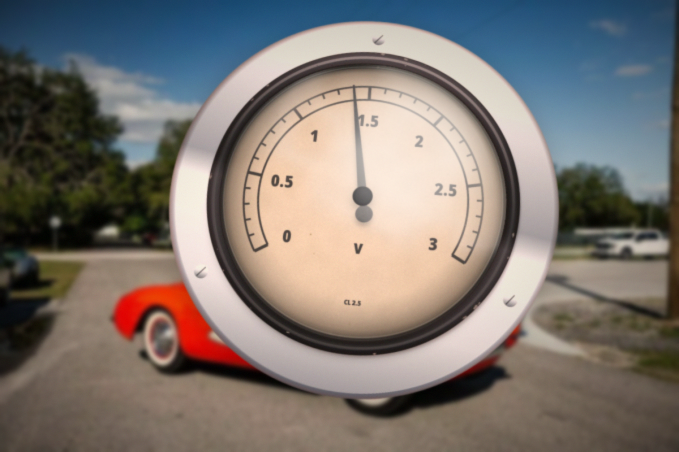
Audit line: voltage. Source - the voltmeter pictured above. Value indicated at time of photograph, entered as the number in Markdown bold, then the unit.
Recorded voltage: **1.4** V
